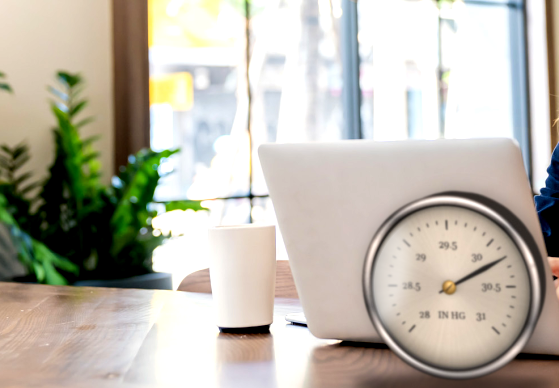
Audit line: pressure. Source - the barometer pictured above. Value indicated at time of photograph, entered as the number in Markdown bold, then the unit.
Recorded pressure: **30.2** inHg
